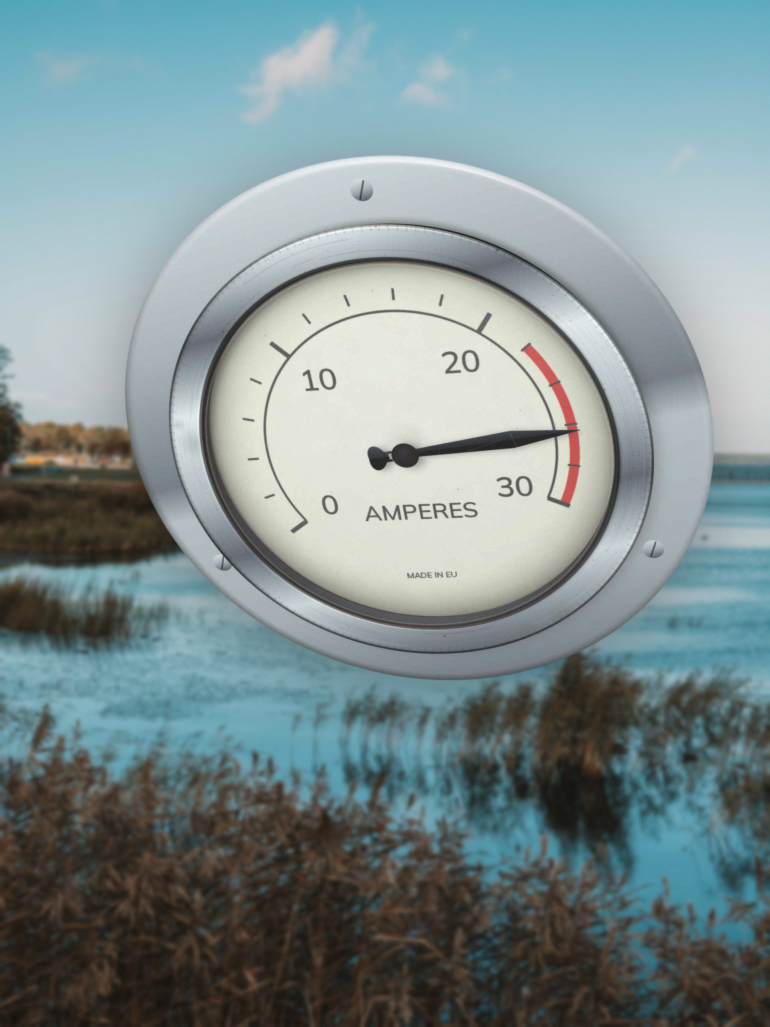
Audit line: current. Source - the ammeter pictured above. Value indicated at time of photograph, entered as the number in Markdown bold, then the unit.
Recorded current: **26** A
